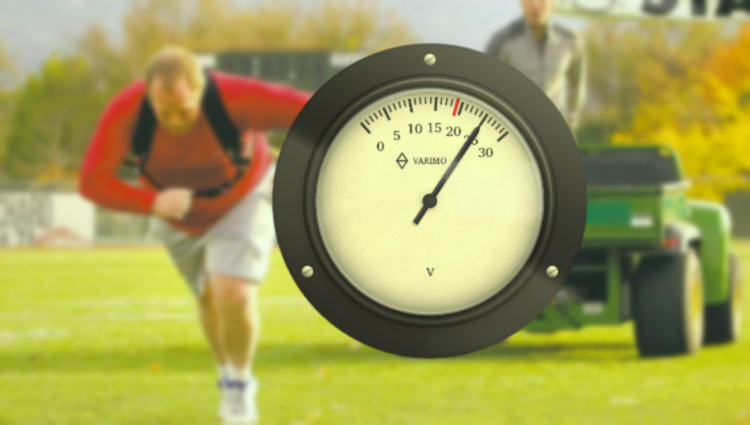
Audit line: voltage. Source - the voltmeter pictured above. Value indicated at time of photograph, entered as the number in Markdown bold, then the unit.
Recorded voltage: **25** V
